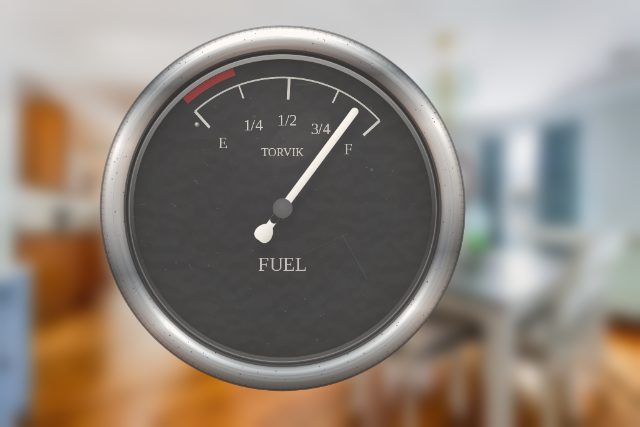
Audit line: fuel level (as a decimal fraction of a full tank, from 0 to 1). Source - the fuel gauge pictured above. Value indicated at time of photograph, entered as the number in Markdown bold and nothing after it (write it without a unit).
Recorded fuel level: **0.875**
